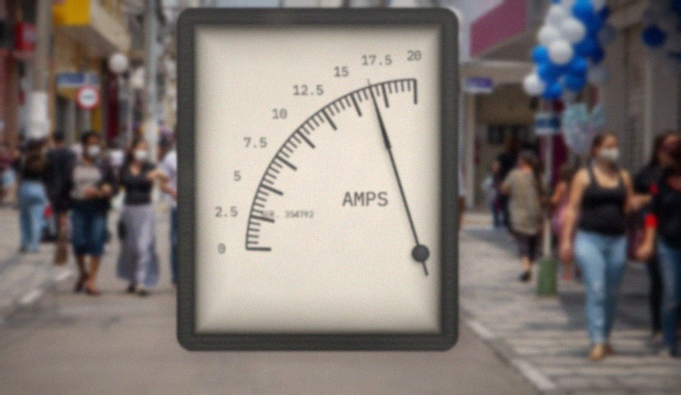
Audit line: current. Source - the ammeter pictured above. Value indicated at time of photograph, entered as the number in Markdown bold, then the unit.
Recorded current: **16.5** A
